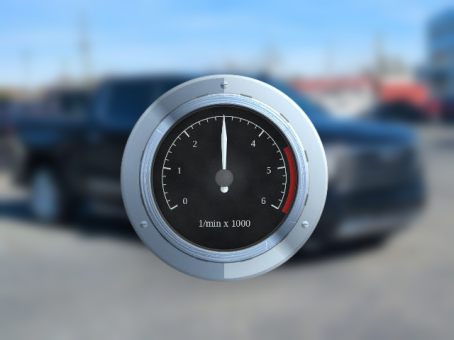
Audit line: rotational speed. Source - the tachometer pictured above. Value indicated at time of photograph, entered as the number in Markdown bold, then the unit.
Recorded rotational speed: **3000** rpm
